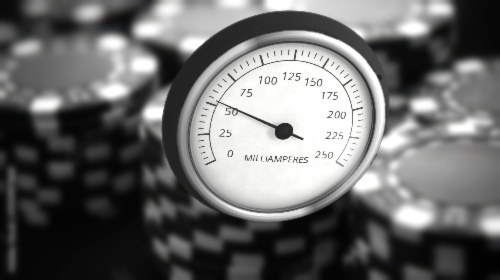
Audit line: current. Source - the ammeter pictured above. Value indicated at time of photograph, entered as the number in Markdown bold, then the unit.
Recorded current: **55** mA
